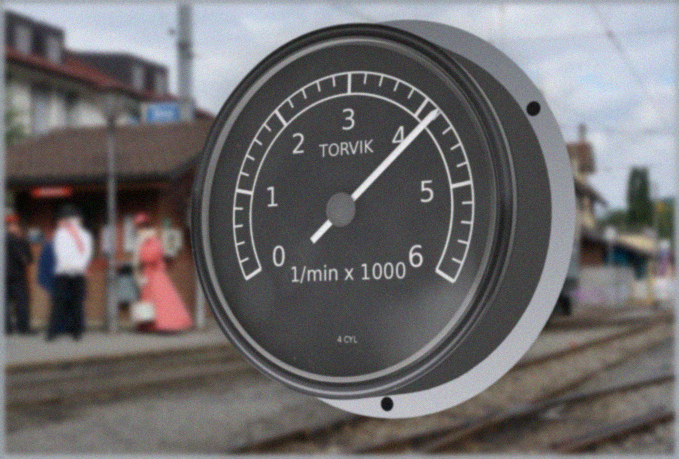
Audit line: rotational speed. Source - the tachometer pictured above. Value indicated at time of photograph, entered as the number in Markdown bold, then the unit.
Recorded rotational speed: **4200** rpm
